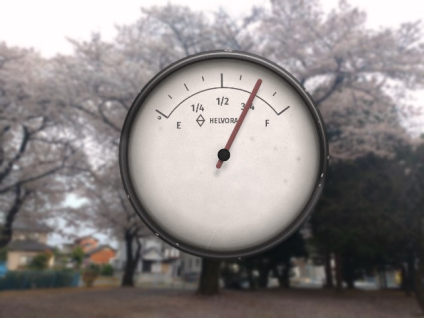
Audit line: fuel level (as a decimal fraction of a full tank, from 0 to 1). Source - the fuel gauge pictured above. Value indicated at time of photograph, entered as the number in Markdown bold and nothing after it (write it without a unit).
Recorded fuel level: **0.75**
